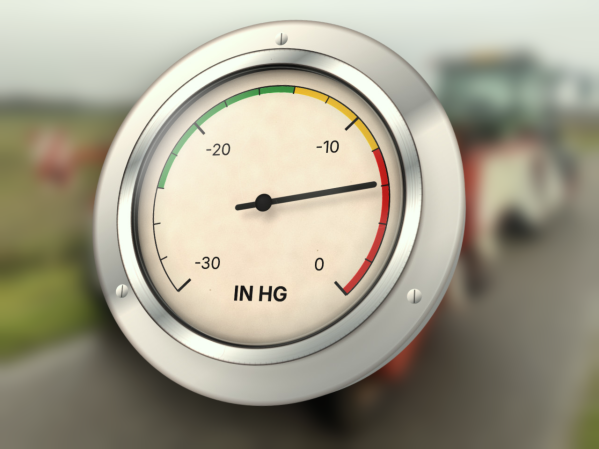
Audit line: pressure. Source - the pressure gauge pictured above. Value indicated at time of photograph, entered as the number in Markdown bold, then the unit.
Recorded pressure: **-6** inHg
